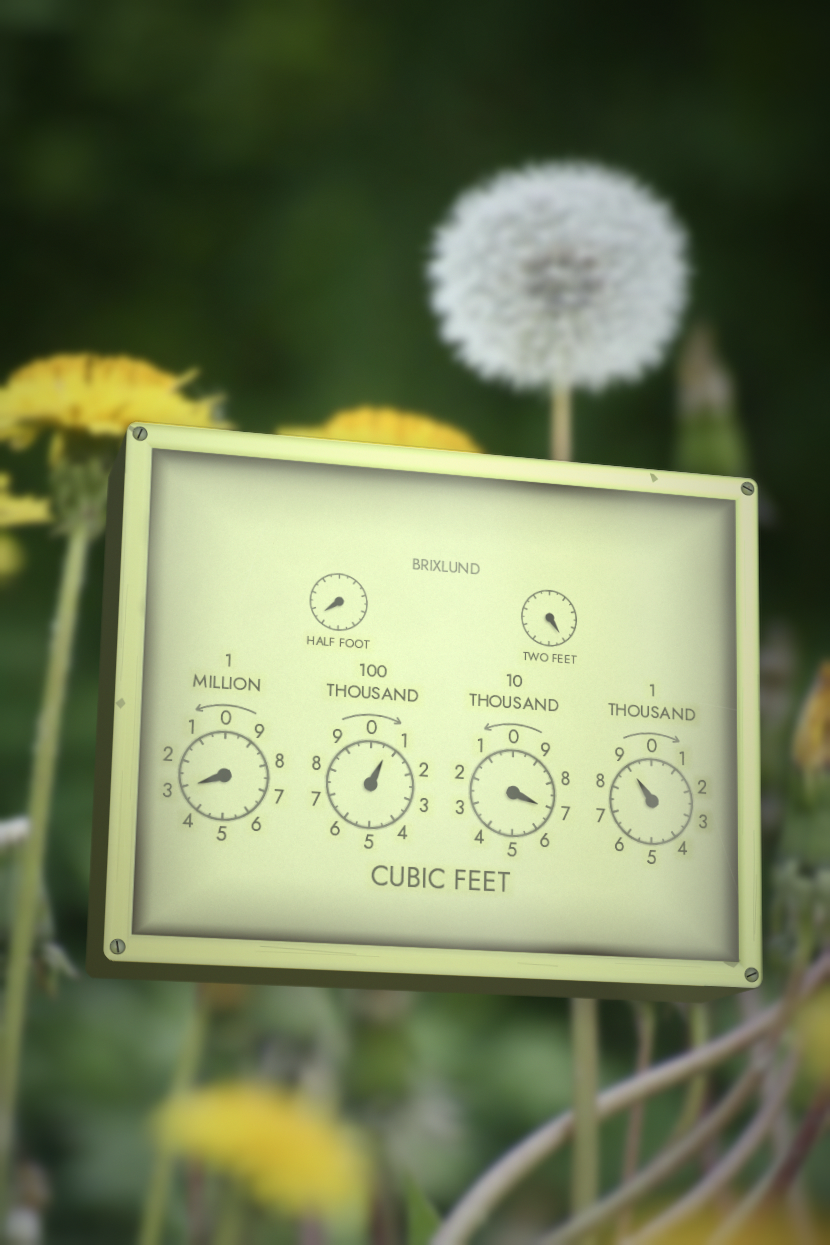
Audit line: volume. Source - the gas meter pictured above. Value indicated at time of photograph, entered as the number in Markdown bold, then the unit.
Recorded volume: **306900** ft³
